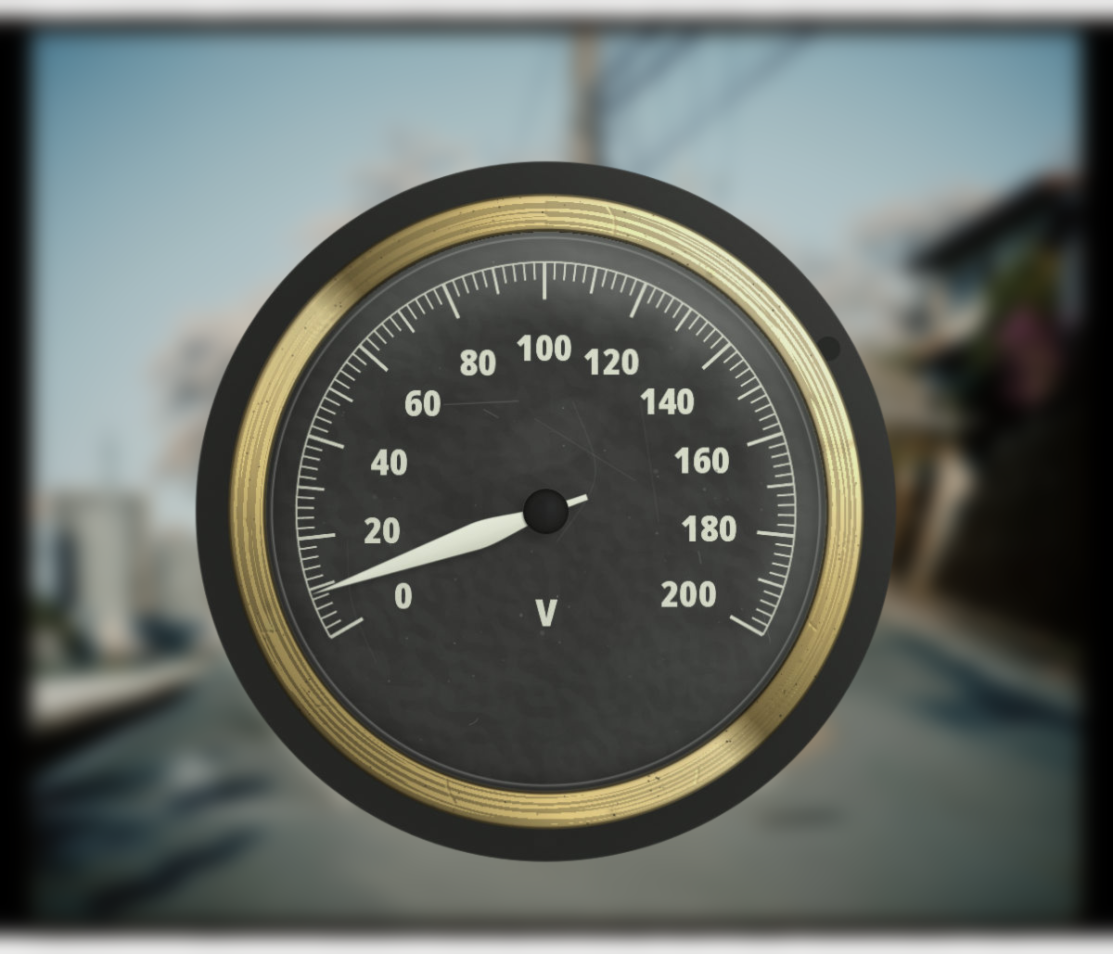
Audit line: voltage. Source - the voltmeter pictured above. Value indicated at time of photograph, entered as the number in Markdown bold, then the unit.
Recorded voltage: **9** V
